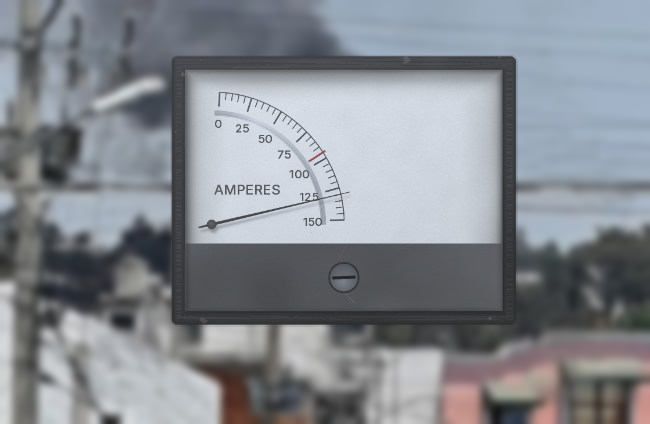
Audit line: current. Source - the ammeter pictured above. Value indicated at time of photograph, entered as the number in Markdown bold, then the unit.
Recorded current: **130** A
